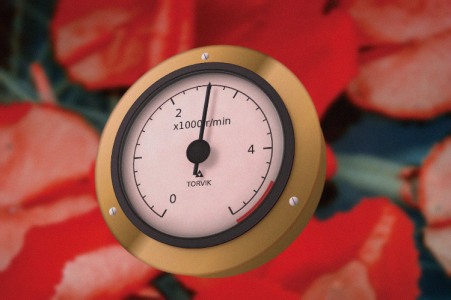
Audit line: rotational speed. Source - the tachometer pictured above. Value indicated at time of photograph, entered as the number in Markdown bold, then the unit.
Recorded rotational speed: **2600** rpm
